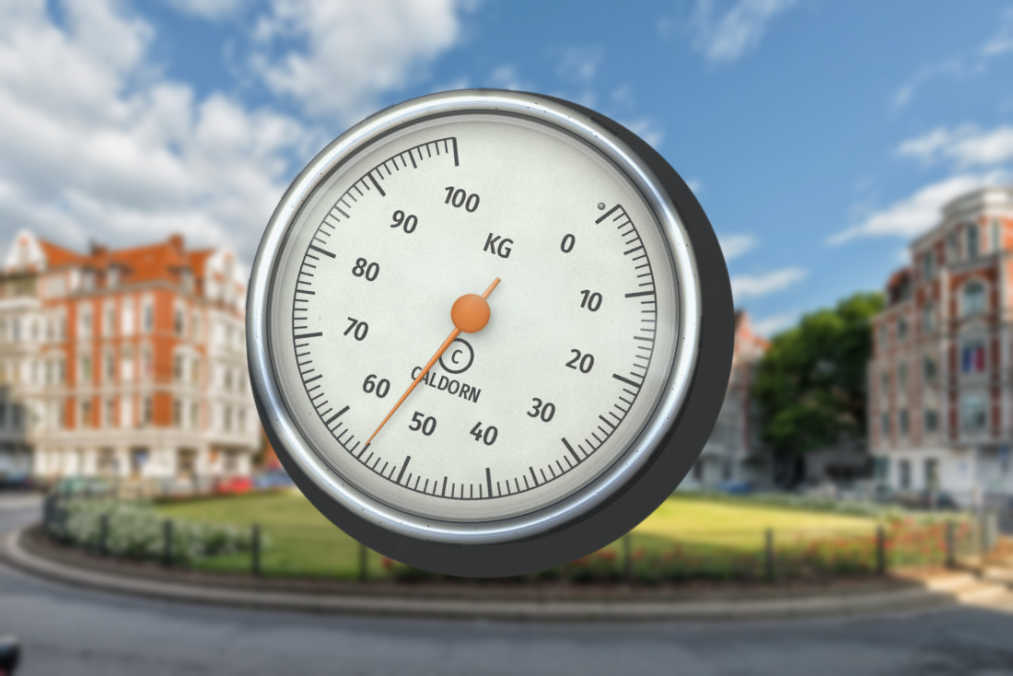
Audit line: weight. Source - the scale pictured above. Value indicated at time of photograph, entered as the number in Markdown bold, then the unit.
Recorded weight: **55** kg
